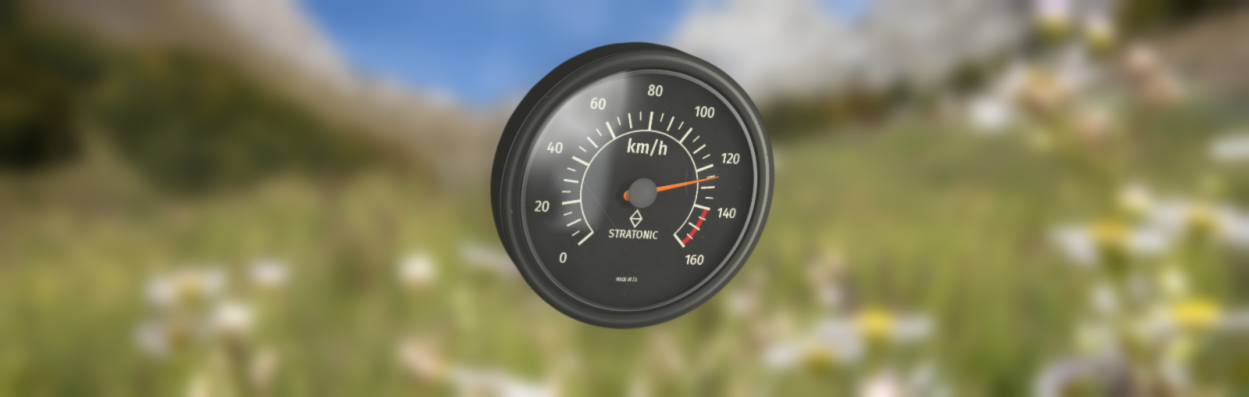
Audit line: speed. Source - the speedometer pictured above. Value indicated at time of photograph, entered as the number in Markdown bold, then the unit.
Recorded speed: **125** km/h
